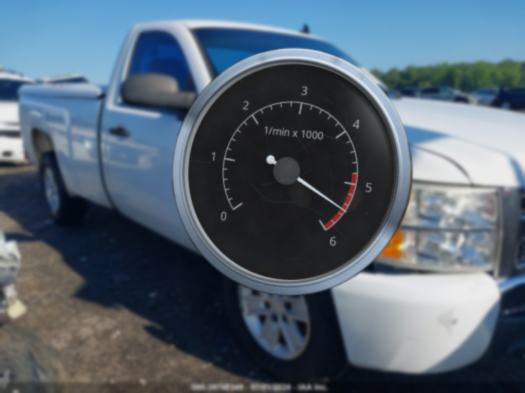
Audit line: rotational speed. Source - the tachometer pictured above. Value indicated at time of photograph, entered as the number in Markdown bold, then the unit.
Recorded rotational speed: **5500** rpm
